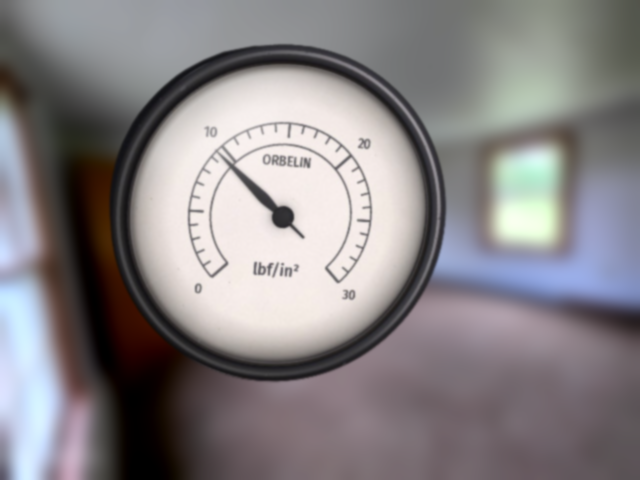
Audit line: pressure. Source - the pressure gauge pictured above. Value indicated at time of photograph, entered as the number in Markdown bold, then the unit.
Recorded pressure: **9.5** psi
